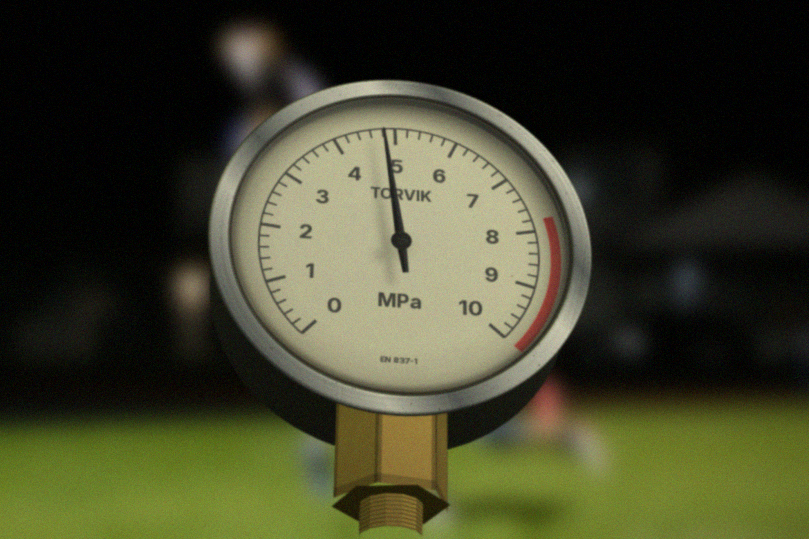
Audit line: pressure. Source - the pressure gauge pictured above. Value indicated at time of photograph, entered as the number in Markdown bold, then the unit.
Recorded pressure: **4.8** MPa
